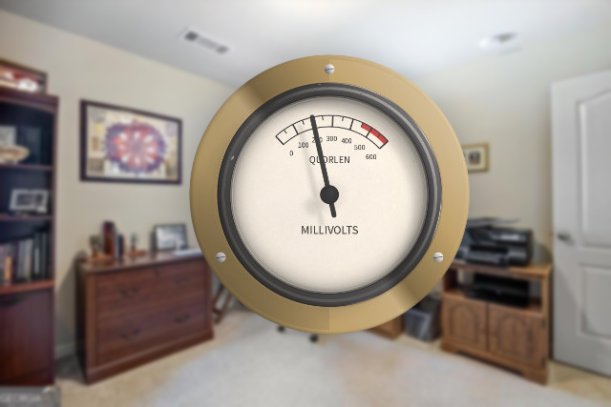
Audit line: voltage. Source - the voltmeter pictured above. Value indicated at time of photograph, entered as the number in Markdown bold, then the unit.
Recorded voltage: **200** mV
